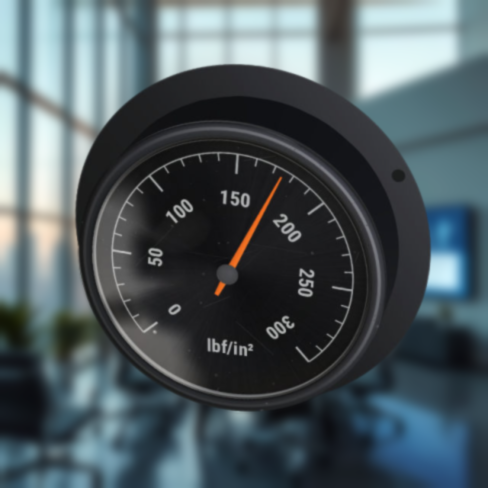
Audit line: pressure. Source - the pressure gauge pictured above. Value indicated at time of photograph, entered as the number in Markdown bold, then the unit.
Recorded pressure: **175** psi
